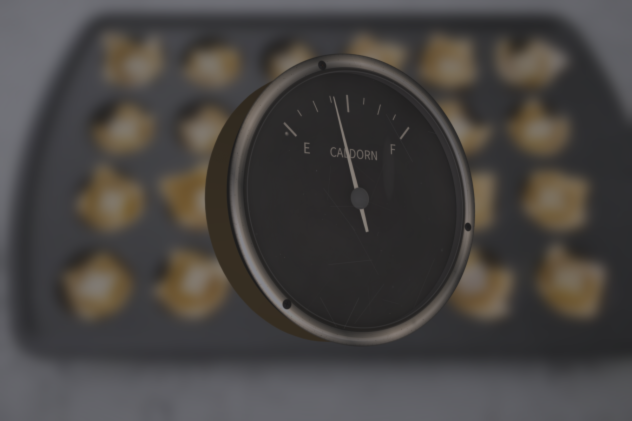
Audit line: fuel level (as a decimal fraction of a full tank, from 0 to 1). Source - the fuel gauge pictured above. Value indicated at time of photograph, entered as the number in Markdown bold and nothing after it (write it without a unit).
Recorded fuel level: **0.375**
